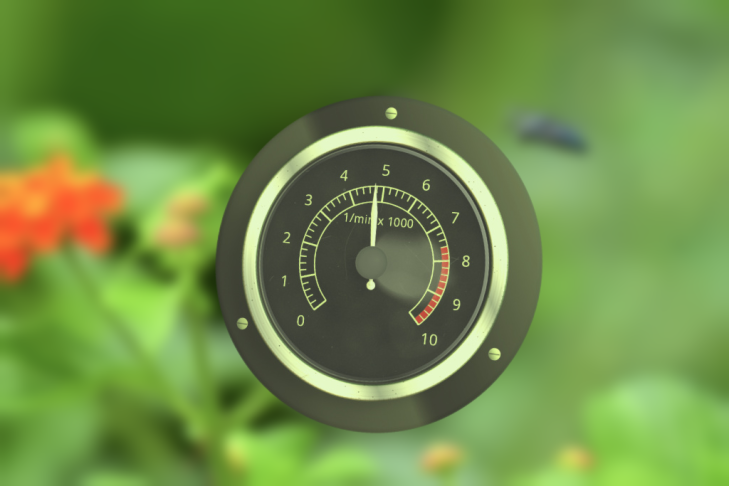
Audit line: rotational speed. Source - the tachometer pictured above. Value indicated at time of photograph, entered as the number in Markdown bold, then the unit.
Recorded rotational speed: **4800** rpm
